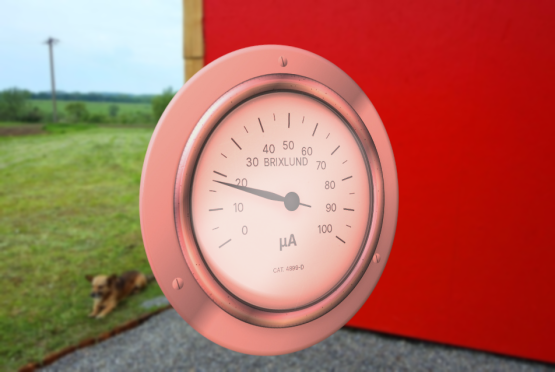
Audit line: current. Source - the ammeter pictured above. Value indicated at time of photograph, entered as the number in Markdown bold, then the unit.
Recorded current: **17.5** µA
